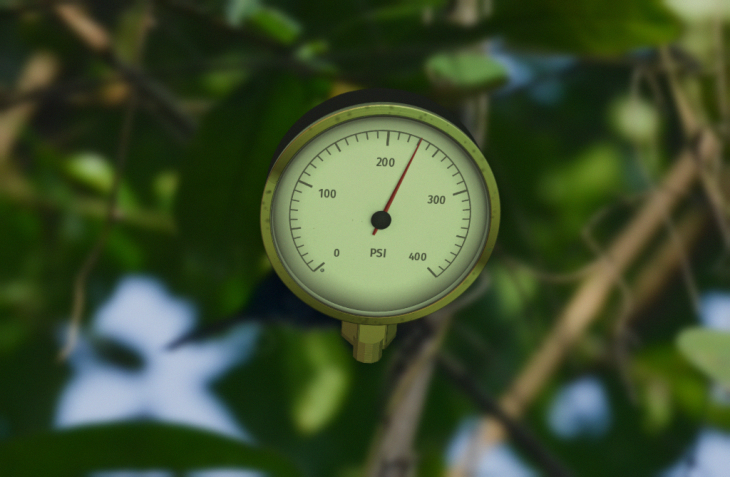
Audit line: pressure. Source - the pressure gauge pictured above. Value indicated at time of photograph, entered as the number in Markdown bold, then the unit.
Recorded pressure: **230** psi
